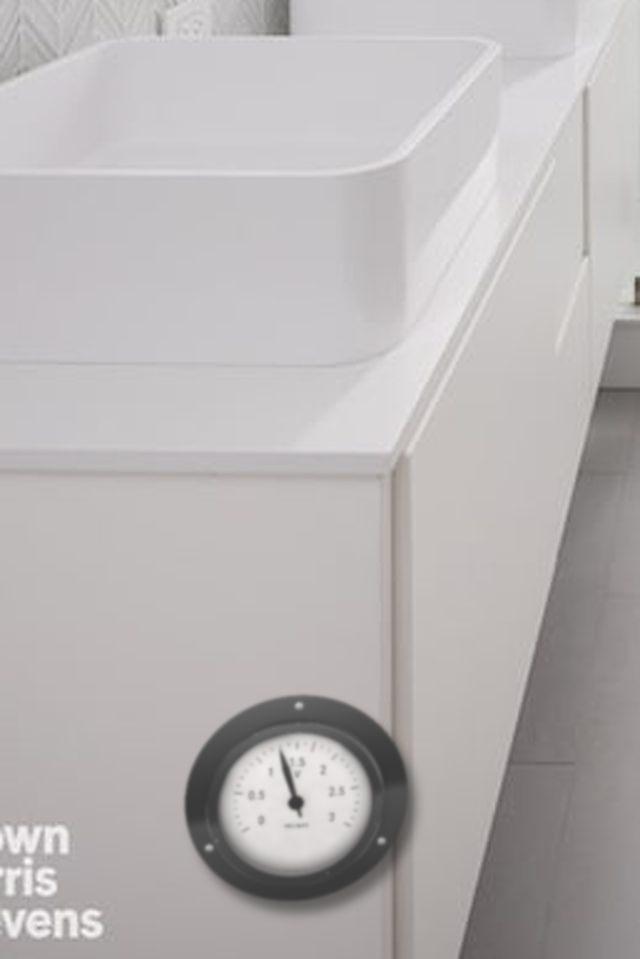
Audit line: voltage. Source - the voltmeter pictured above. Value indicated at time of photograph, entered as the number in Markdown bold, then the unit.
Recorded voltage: **1.3** V
